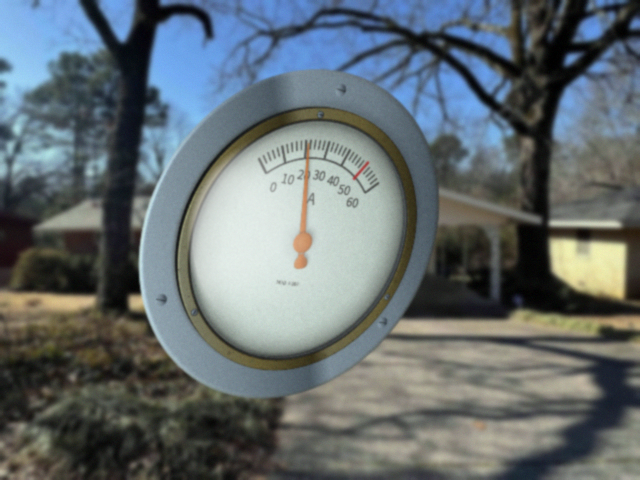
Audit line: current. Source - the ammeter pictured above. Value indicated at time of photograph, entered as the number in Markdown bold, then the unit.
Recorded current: **20** A
